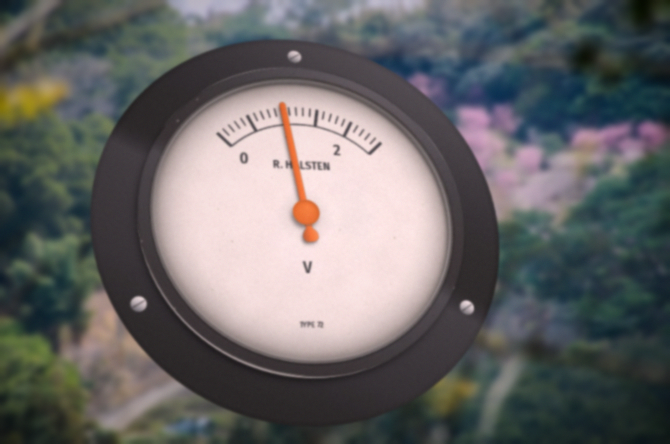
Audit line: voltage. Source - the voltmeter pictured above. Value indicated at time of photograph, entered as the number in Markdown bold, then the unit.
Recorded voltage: **1** V
